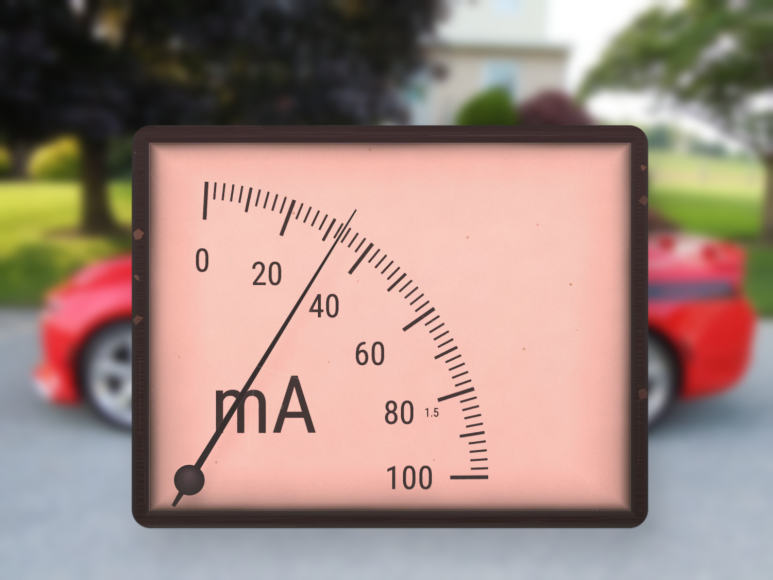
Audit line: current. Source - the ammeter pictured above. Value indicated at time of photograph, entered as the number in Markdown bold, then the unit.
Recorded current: **33** mA
